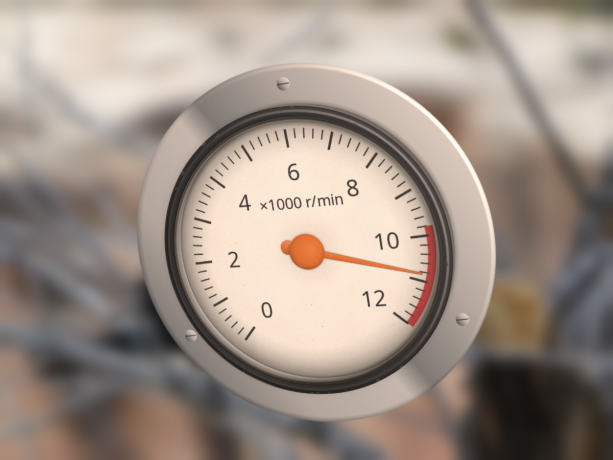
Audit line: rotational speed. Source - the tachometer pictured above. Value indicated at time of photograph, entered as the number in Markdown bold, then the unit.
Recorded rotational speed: **10800** rpm
